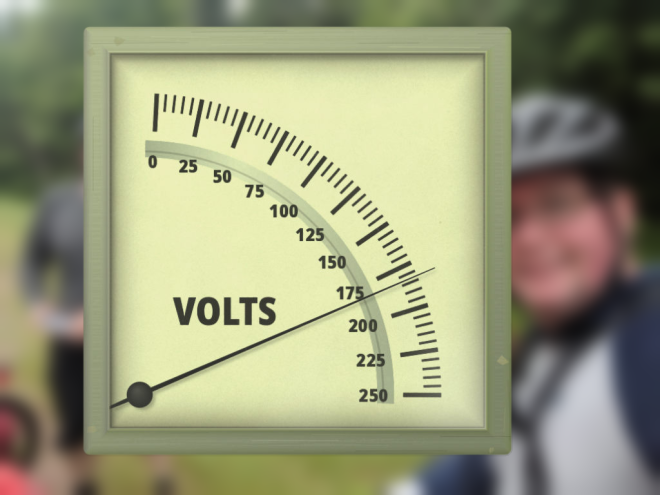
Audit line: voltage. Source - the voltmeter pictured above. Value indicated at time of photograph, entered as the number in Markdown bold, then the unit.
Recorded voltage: **182.5** V
